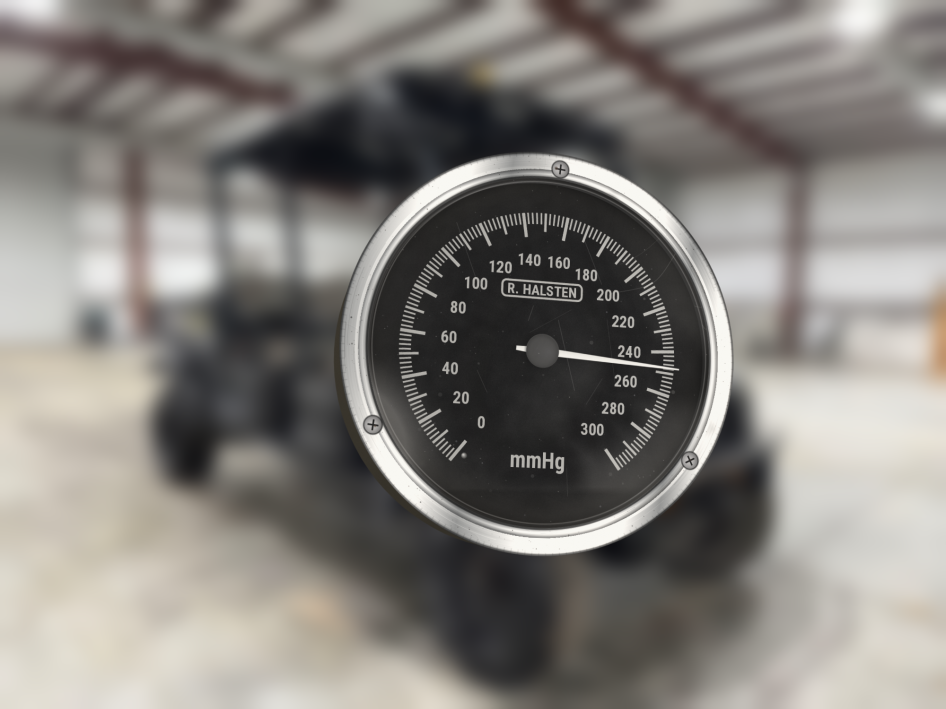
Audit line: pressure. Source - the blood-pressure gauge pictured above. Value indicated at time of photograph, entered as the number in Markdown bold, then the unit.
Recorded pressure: **248** mmHg
